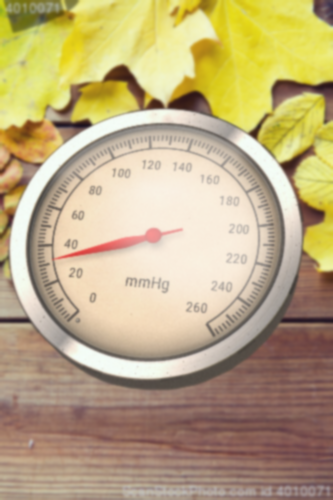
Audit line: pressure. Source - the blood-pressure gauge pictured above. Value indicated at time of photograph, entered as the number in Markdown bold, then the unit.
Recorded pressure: **30** mmHg
